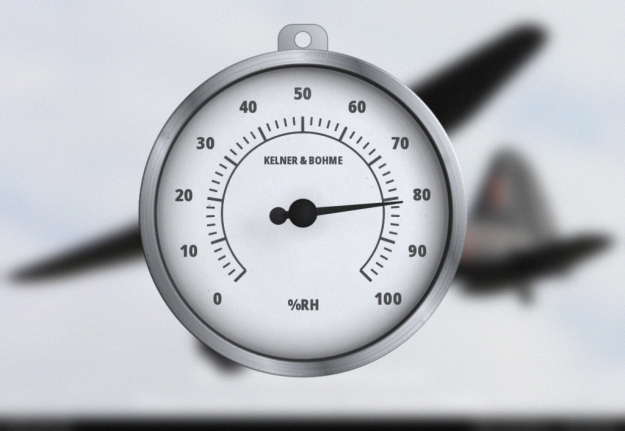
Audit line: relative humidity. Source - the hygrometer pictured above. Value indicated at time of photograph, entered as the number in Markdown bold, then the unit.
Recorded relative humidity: **81** %
